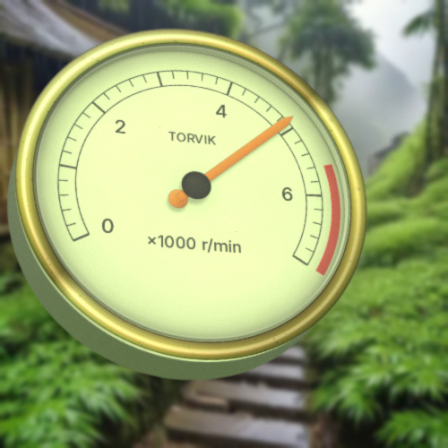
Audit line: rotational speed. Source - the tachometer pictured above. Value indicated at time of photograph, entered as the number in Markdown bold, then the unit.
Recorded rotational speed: **4900** rpm
